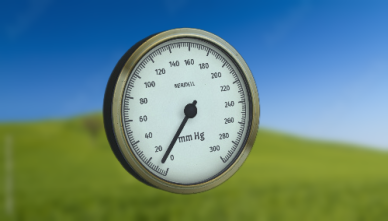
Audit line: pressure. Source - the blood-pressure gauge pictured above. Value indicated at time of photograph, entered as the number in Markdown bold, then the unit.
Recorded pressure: **10** mmHg
